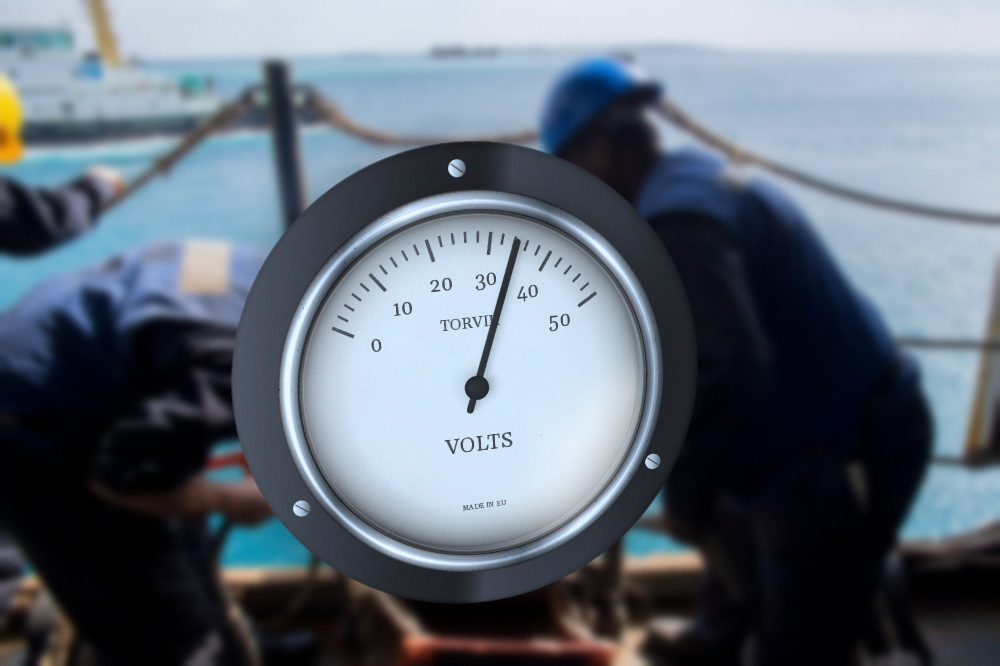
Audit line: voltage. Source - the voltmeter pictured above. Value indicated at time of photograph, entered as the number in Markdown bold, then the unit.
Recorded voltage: **34** V
